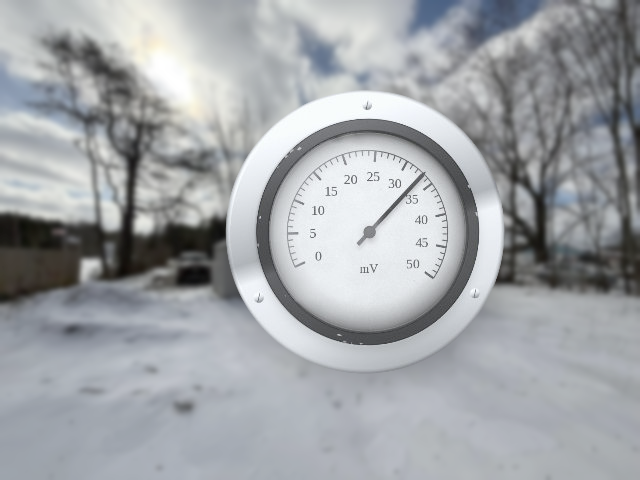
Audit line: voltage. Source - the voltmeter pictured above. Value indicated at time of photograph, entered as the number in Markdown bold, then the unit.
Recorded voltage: **33** mV
